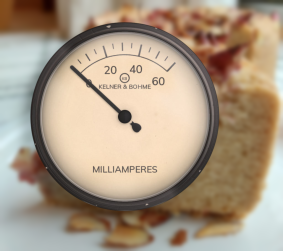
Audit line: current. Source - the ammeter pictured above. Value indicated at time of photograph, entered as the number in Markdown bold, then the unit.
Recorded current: **0** mA
